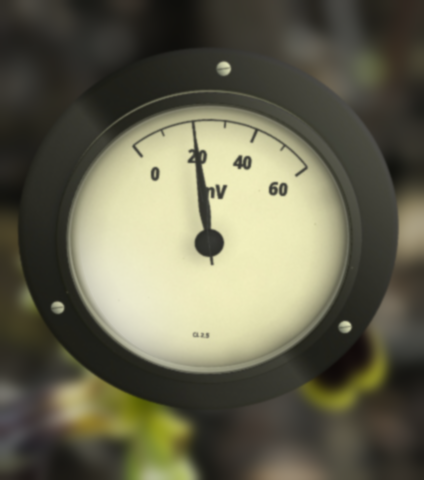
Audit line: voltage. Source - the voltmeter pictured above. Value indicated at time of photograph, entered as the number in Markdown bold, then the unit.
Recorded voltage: **20** mV
